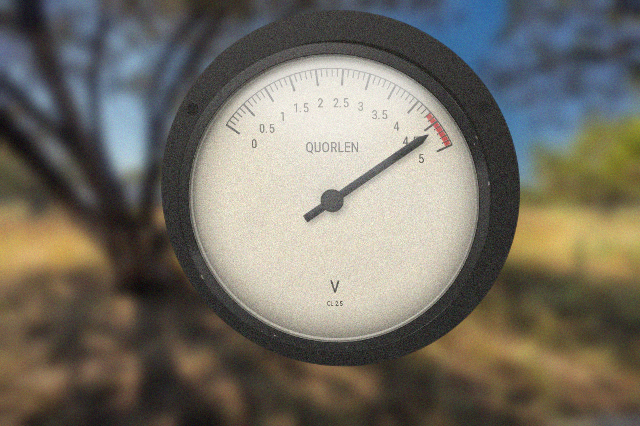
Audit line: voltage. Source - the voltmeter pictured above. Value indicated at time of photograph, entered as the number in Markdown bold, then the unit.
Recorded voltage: **4.6** V
